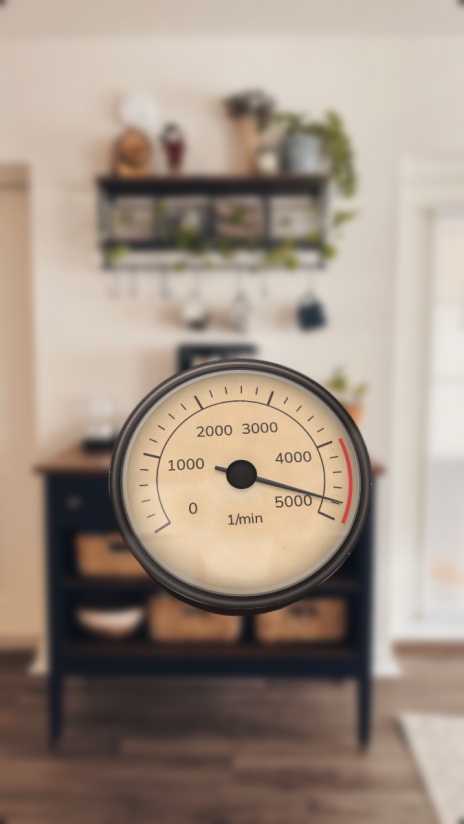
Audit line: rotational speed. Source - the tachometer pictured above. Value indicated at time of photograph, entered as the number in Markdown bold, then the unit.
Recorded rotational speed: **4800** rpm
